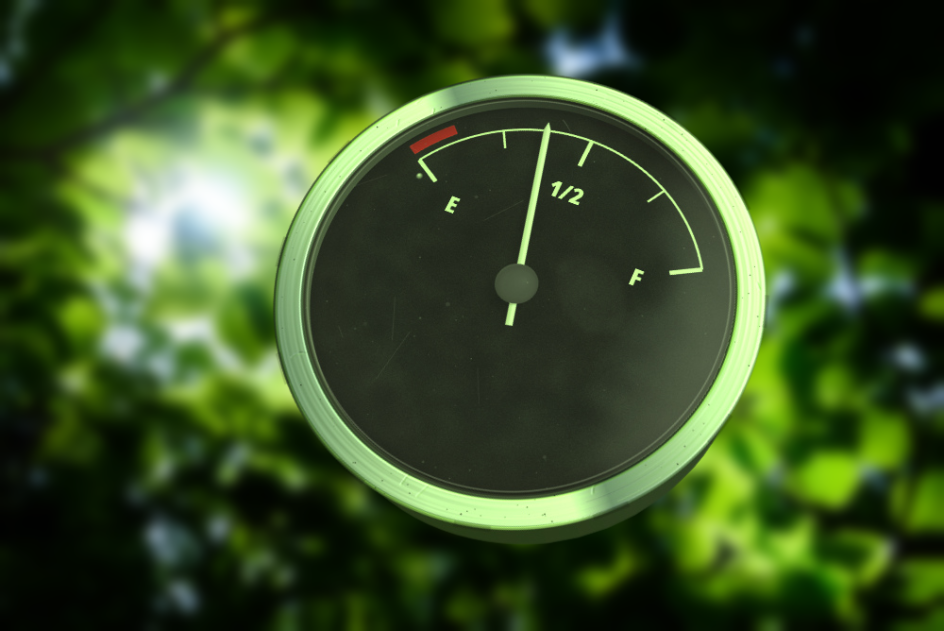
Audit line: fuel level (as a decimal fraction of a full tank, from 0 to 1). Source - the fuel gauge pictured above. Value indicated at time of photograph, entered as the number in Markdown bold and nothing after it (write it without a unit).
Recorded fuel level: **0.375**
